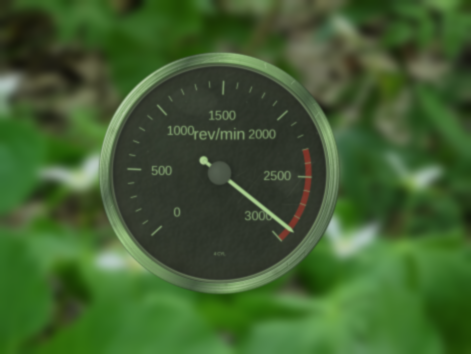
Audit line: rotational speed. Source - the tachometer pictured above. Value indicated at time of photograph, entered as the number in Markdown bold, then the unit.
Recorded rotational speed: **2900** rpm
